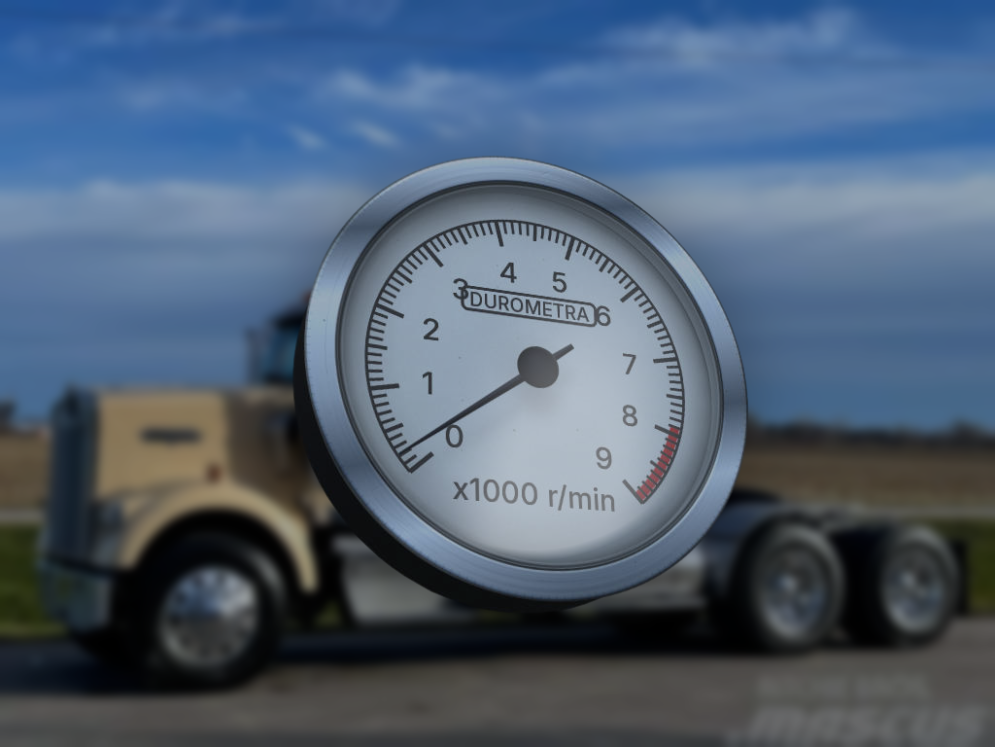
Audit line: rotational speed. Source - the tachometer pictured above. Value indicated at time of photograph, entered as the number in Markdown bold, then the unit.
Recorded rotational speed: **200** rpm
